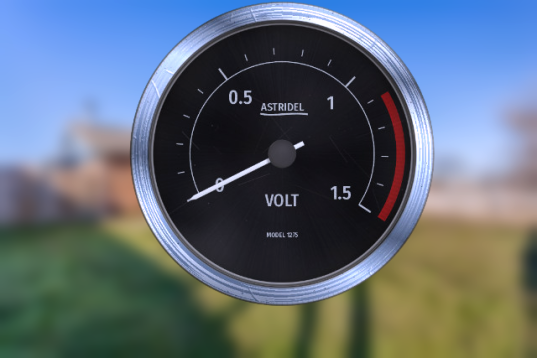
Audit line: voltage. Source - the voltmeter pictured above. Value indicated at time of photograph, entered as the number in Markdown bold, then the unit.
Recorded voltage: **0** V
